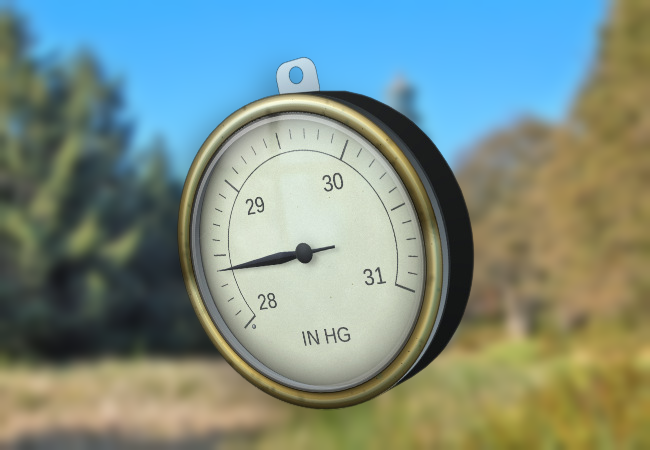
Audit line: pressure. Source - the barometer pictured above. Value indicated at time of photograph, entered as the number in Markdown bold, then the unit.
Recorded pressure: **28.4** inHg
